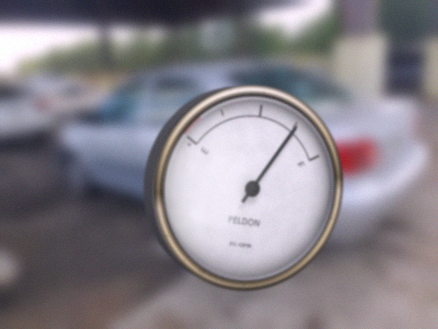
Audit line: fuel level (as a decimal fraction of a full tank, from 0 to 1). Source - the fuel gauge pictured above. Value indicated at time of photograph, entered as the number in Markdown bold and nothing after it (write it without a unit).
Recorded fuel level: **0.75**
